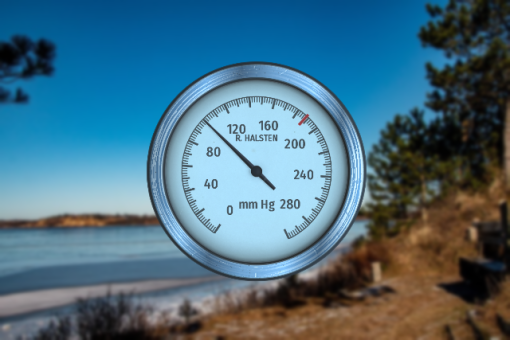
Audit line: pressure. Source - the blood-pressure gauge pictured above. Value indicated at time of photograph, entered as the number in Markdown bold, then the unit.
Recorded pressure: **100** mmHg
